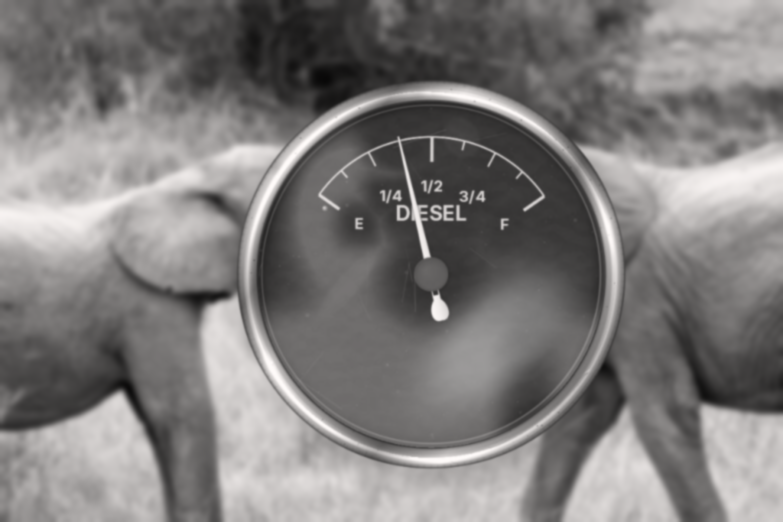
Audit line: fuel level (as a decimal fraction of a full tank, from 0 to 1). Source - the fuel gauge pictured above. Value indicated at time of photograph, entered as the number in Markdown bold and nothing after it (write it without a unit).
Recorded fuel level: **0.375**
